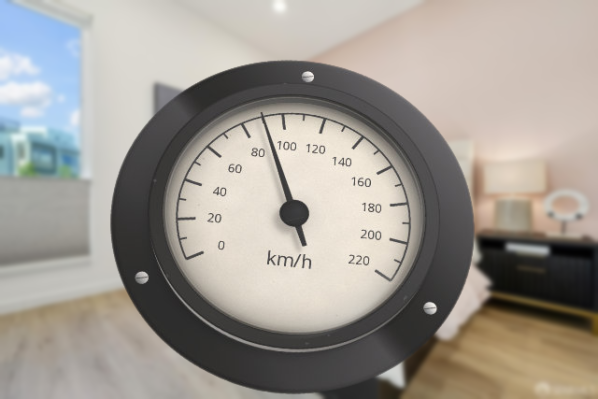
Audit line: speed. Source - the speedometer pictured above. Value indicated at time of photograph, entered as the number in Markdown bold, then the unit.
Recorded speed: **90** km/h
